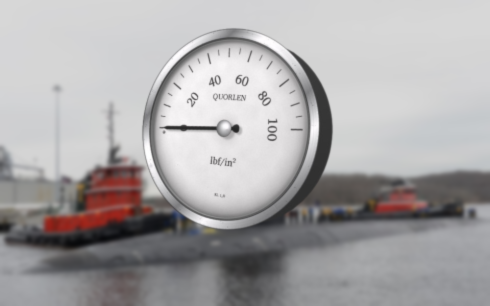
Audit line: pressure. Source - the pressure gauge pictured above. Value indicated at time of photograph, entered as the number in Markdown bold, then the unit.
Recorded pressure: **0** psi
